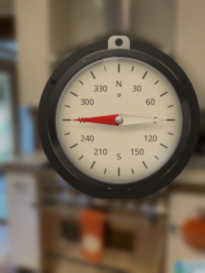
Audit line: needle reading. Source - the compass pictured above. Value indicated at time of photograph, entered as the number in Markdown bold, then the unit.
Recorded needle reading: **270** °
